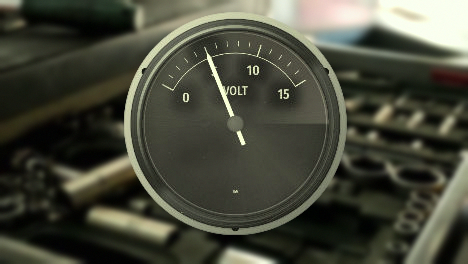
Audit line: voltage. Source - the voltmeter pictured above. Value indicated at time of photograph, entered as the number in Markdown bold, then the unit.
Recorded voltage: **5** V
